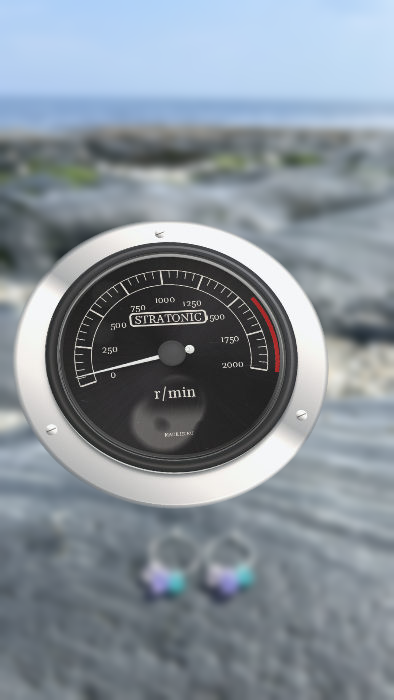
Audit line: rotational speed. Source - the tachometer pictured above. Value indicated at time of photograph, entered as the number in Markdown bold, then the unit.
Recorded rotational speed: **50** rpm
